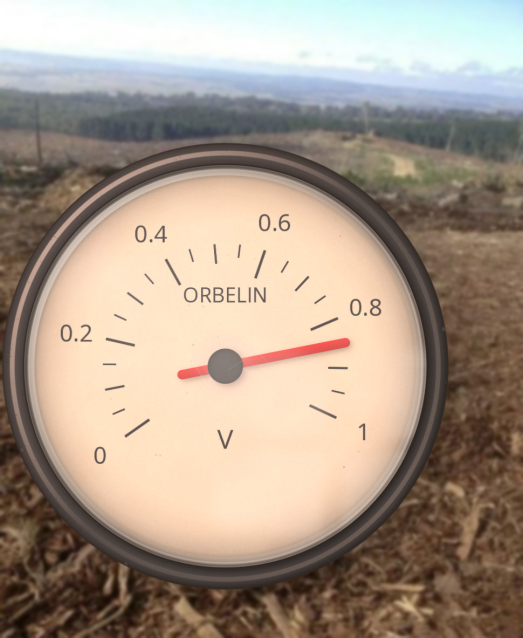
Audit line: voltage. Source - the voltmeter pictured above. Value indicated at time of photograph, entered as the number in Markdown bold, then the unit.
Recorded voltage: **0.85** V
